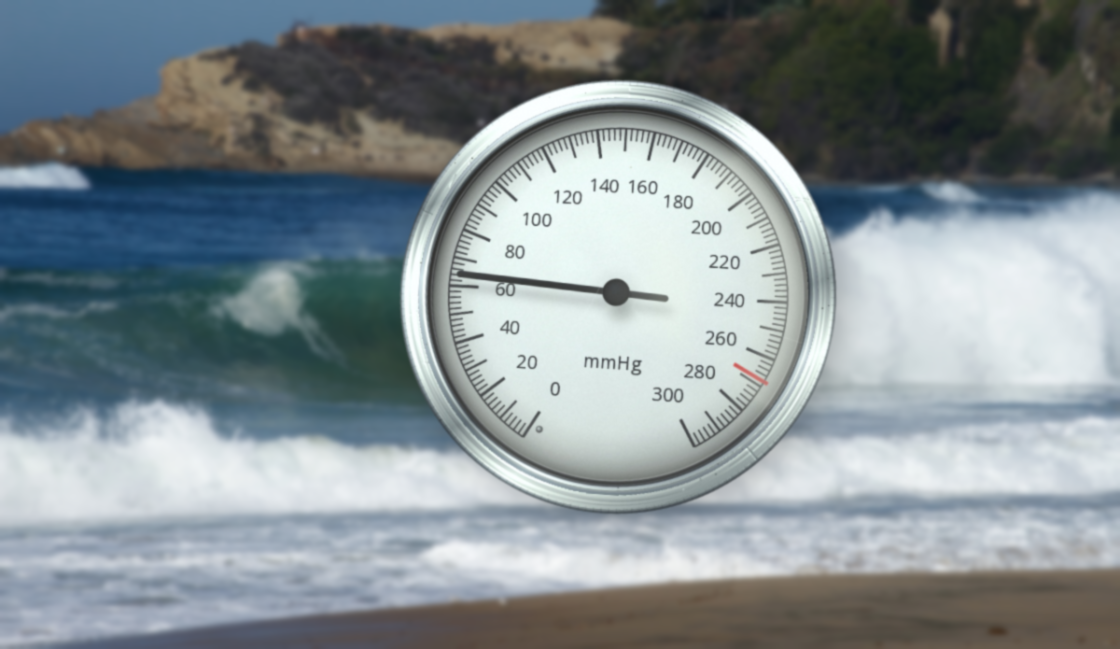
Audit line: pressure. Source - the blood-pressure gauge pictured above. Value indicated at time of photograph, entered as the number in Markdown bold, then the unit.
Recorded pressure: **64** mmHg
